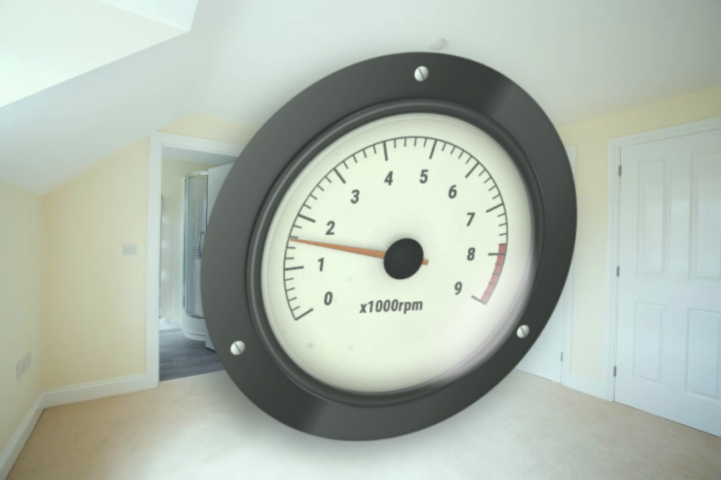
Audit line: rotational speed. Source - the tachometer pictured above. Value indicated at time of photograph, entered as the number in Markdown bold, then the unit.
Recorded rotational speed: **1600** rpm
